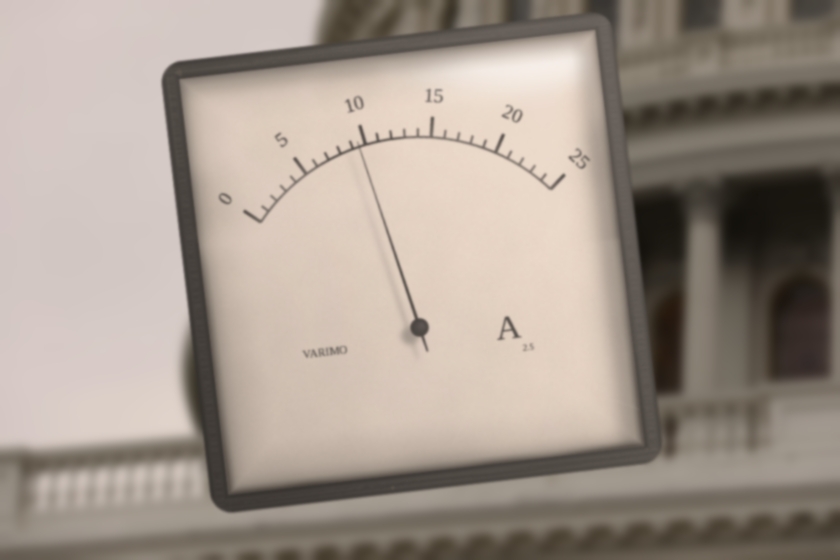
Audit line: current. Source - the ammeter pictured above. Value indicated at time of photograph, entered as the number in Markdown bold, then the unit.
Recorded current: **9.5** A
